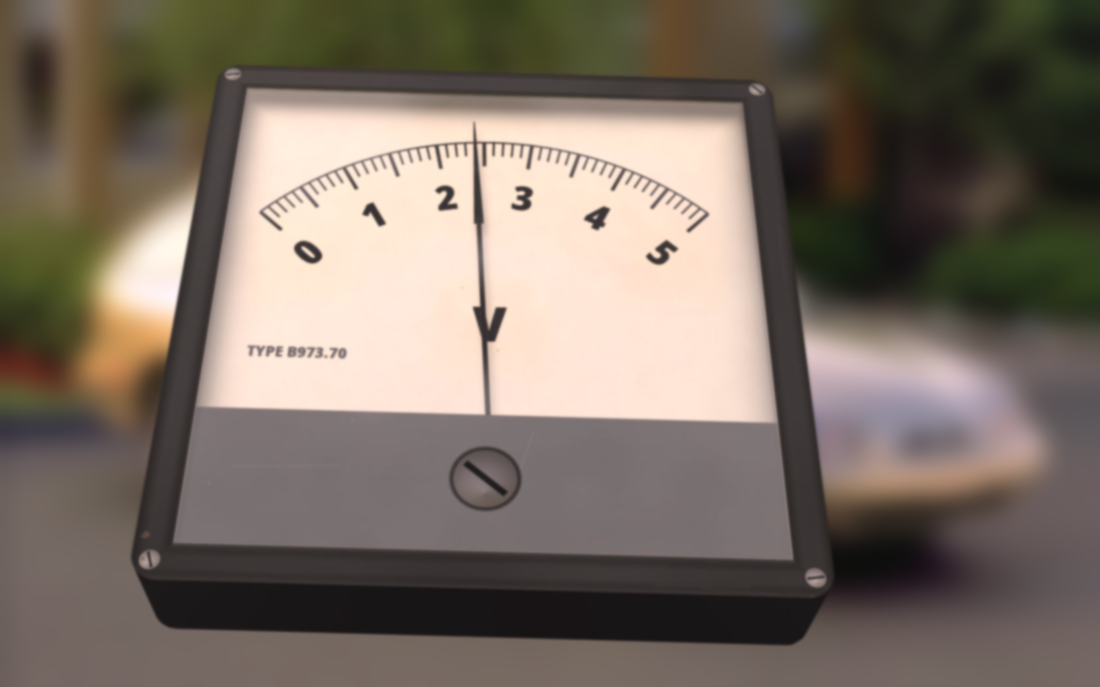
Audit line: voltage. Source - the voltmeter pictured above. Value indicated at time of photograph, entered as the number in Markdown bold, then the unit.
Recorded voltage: **2.4** V
